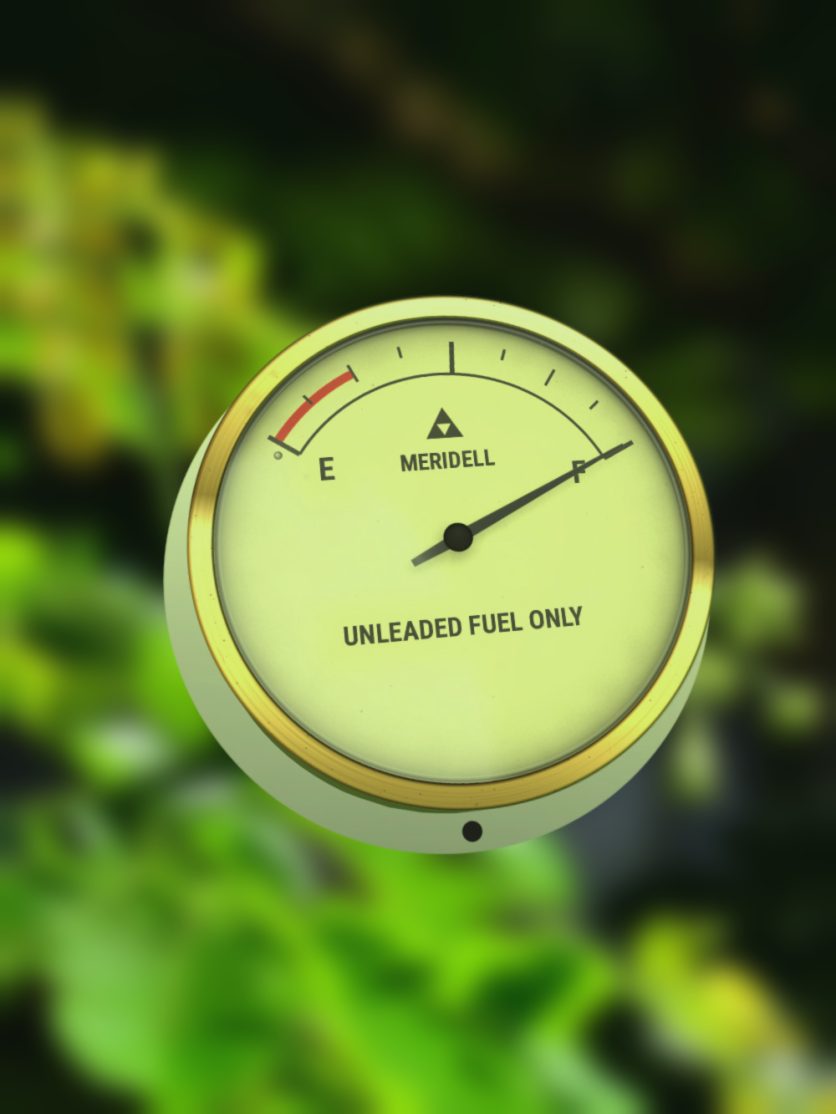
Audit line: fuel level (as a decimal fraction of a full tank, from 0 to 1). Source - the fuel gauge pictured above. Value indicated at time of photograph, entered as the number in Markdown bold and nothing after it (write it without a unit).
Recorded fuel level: **1**
